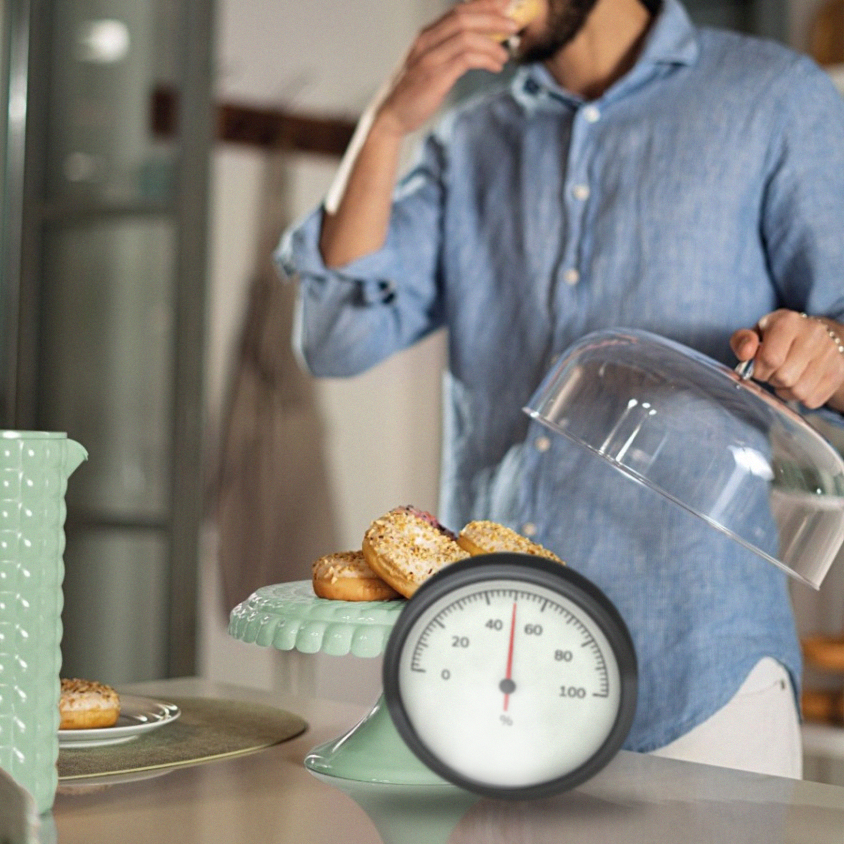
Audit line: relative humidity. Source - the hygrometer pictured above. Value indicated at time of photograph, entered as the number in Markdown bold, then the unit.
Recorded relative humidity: **50** %
